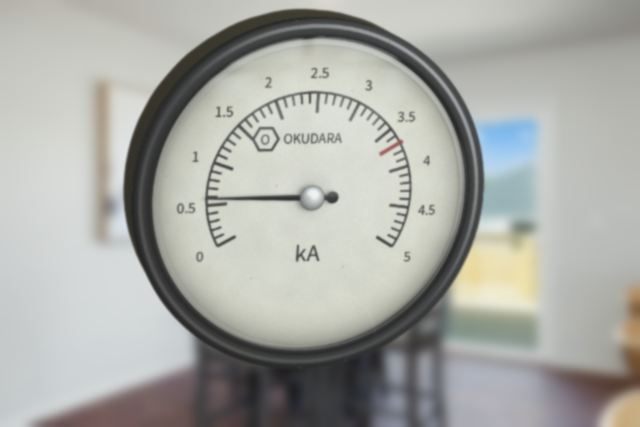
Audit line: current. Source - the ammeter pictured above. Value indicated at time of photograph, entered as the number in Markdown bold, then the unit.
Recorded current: **0.6** kA
